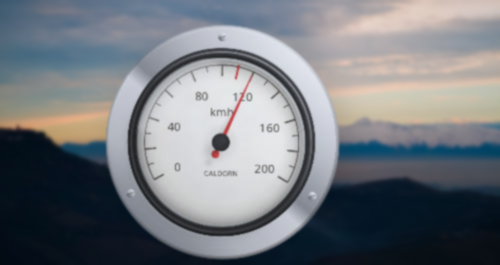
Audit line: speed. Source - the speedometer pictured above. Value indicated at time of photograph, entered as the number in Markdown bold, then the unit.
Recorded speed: **120** km/h
